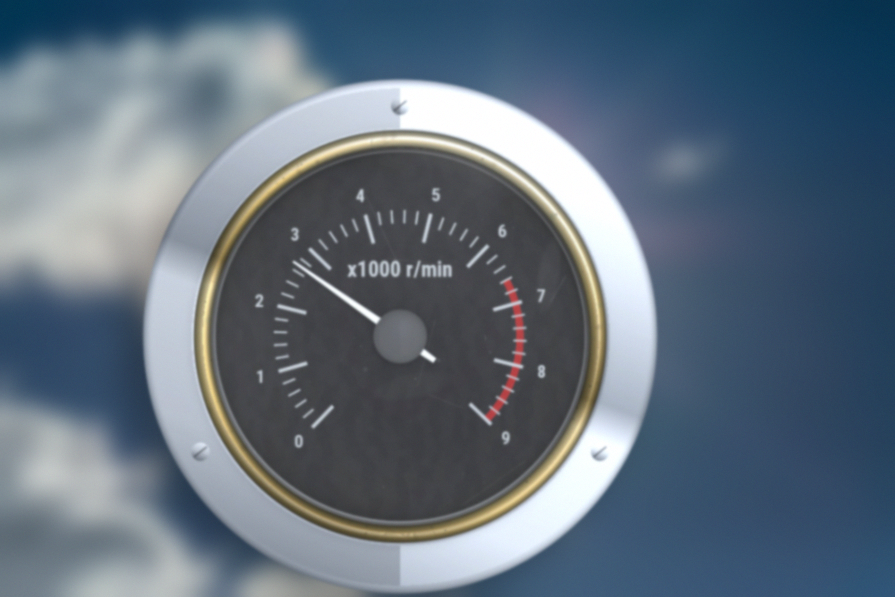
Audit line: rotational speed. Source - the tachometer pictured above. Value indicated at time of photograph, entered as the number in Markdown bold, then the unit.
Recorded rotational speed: **2700** rpm
